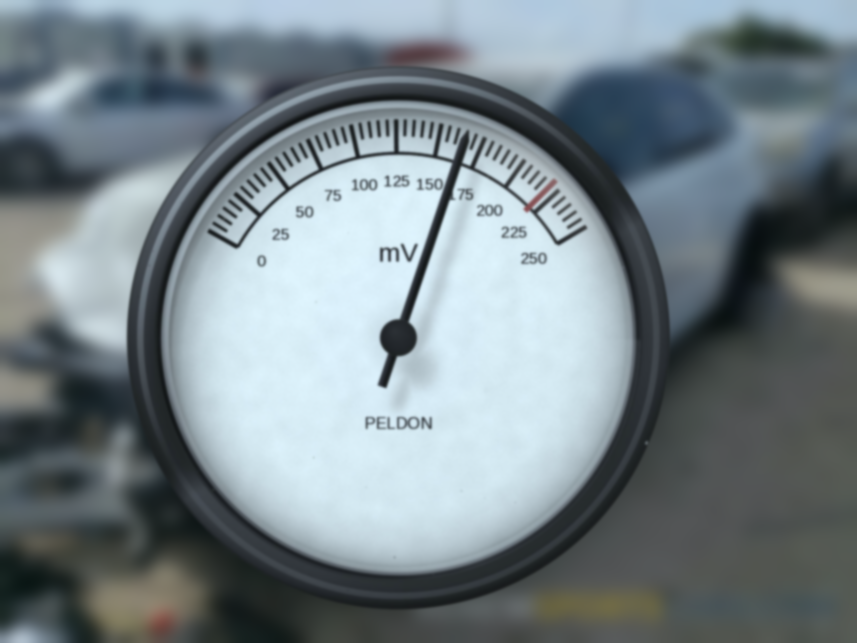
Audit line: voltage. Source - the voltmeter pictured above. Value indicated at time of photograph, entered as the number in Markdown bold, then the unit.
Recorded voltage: **165** mV
